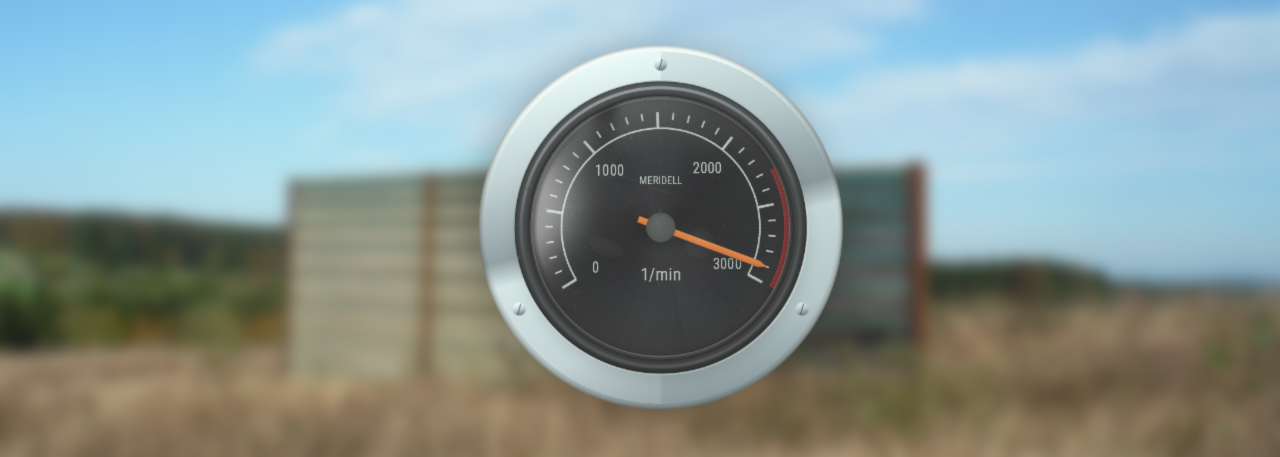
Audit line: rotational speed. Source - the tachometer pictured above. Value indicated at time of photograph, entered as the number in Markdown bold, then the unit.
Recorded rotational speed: **2900** rpm
